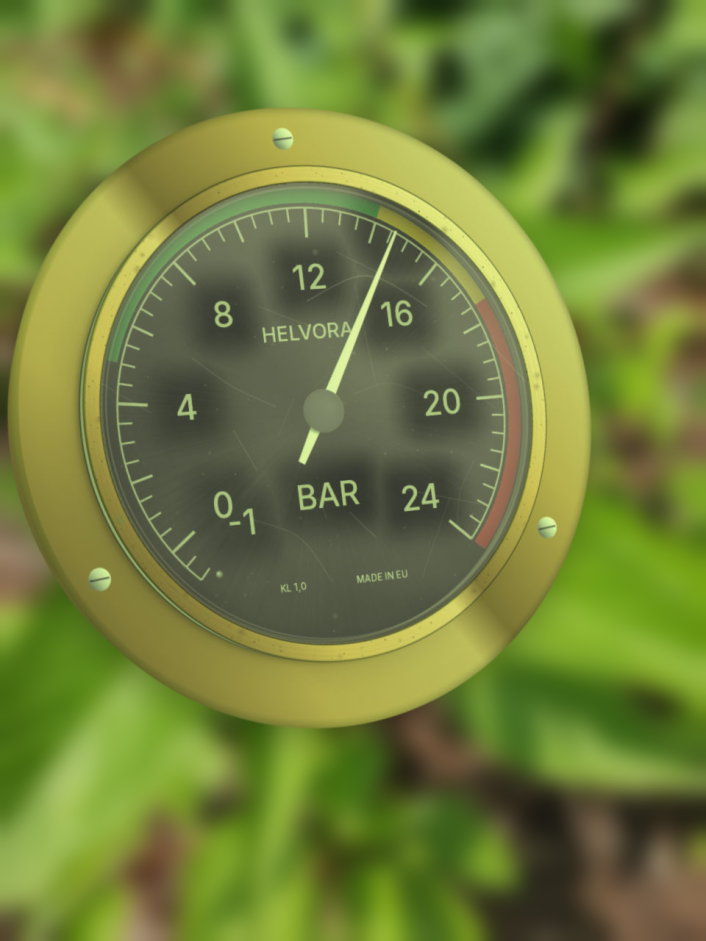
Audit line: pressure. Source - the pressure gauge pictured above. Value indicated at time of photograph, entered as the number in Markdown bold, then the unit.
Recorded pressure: **14.5** bar
